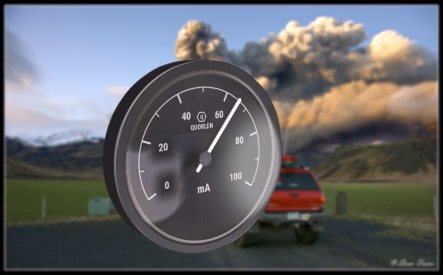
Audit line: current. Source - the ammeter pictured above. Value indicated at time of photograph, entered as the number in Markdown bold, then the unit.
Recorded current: **65** mA
